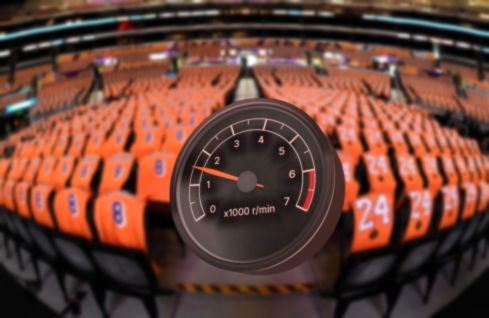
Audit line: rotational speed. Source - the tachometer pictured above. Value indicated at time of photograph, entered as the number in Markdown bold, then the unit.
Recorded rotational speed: **1500** rpm
